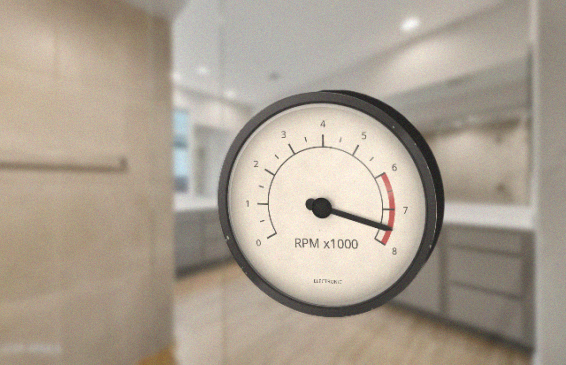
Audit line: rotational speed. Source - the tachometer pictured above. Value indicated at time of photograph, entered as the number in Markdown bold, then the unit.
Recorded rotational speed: **7500** rpm
